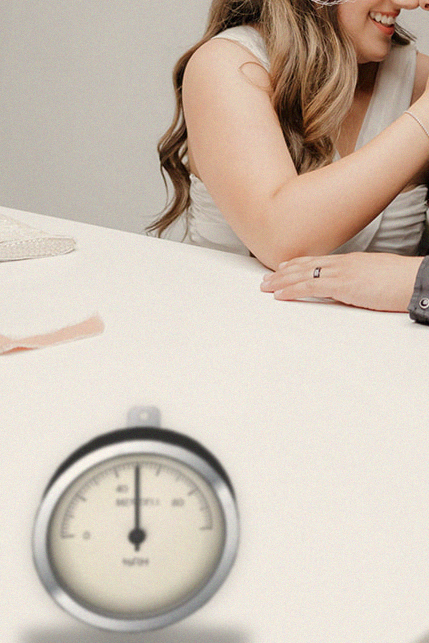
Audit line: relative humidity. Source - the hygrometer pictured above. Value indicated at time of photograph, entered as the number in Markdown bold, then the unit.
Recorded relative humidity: **50** %
